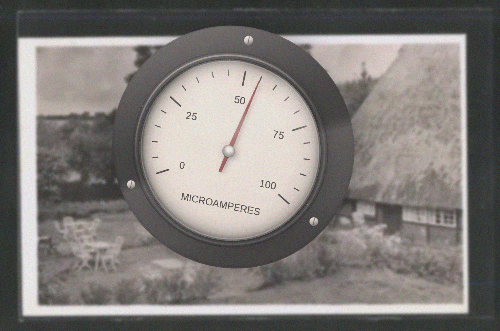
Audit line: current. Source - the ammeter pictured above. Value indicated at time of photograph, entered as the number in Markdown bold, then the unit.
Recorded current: **55** µA
